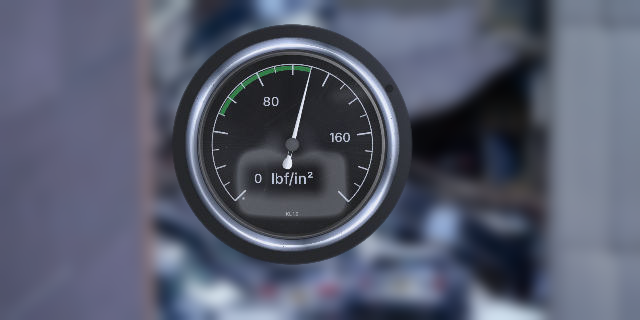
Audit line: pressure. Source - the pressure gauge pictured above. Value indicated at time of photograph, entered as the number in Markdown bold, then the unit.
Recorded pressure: **110** psi
